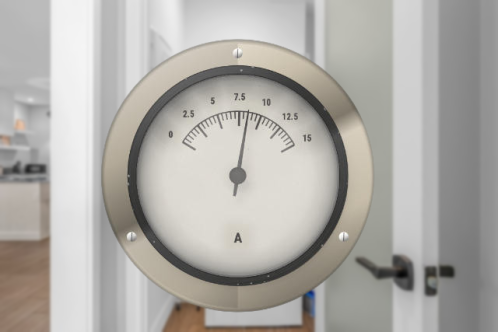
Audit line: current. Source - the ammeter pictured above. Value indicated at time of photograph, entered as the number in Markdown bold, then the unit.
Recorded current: **8.5** A
